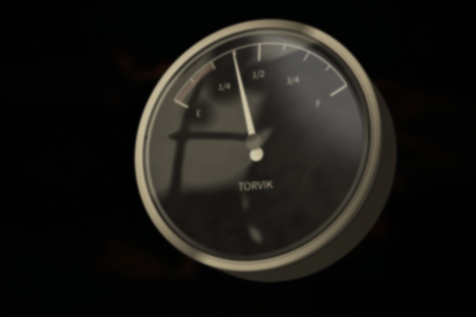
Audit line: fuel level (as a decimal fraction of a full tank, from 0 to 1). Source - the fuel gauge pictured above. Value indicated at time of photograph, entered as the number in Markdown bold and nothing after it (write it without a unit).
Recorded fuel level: **0.375**
